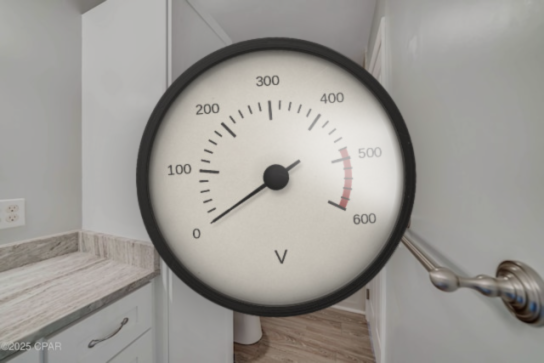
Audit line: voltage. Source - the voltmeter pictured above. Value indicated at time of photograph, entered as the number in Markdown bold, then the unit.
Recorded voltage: **0** V
